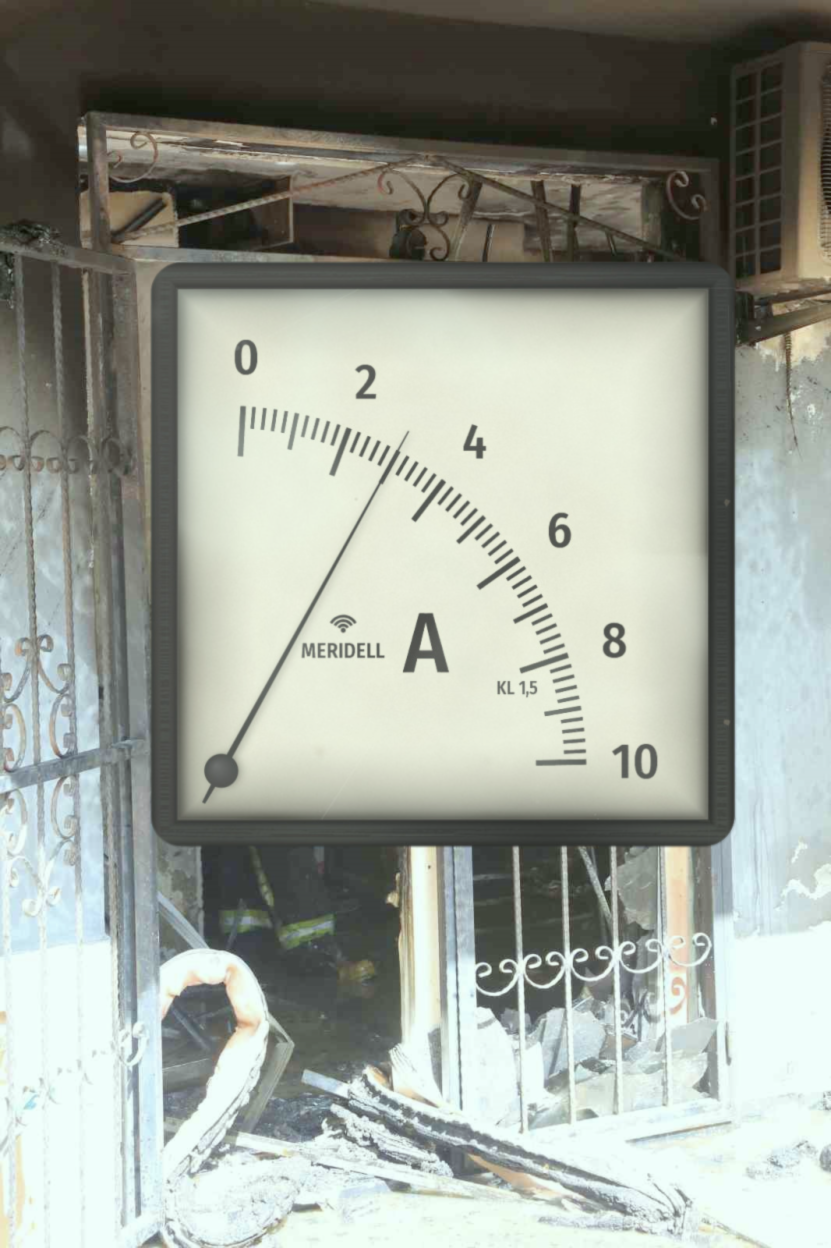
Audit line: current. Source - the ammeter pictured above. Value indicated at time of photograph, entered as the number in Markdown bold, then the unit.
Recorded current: **3** A
